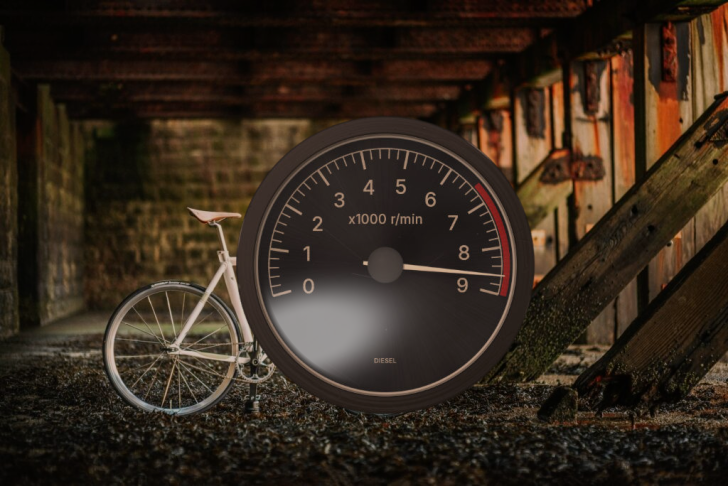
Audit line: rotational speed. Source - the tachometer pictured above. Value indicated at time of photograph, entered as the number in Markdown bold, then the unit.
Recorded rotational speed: **8600** rpm
